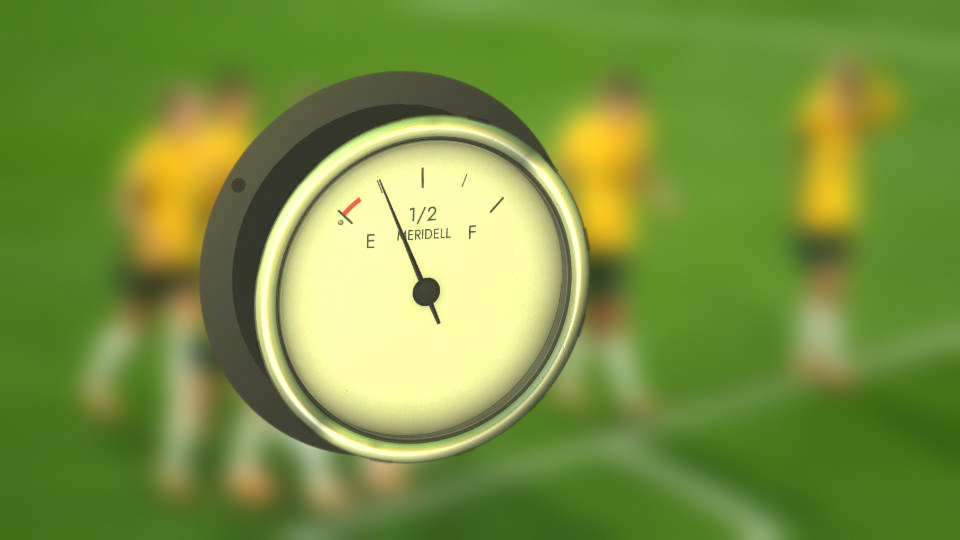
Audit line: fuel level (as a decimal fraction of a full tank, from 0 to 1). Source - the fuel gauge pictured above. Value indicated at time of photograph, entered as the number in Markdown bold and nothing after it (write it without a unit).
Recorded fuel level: **0.25**
